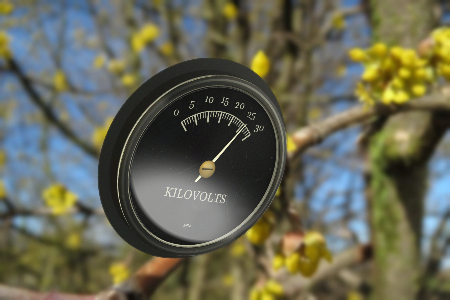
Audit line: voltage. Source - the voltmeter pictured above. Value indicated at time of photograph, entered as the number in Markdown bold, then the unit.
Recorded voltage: **25** kV
